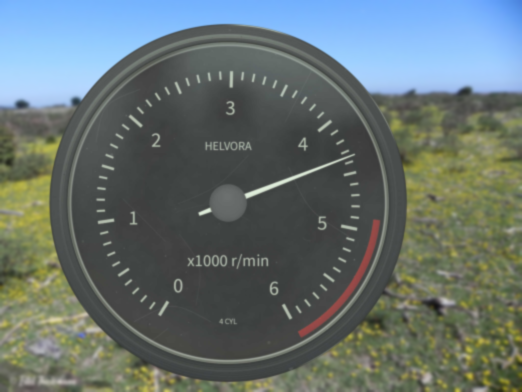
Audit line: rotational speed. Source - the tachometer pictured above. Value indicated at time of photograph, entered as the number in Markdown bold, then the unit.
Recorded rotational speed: **4350** rpm
